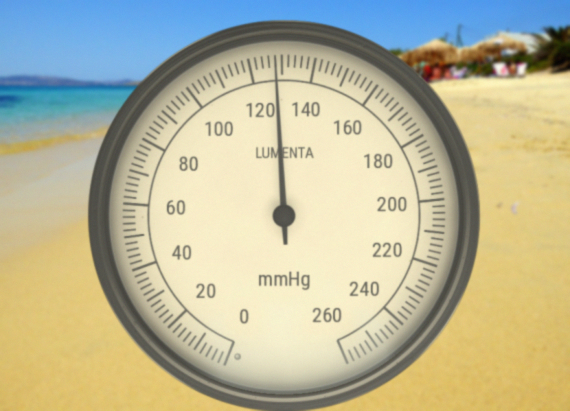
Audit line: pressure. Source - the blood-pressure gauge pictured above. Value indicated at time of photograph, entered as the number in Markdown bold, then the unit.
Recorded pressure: **128** mmHg
